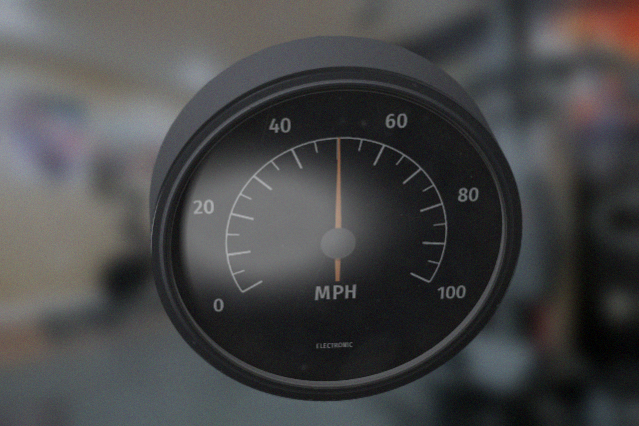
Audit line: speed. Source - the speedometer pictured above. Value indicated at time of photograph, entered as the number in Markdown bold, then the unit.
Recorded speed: **50** mph
